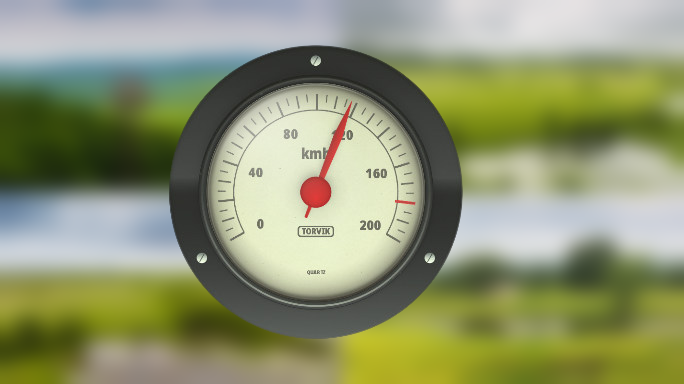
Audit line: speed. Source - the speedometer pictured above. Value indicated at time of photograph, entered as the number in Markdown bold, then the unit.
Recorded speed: **117.5** km/h
